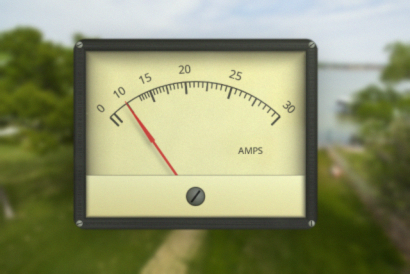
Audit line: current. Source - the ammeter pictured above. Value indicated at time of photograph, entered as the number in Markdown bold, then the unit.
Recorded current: **10** A
